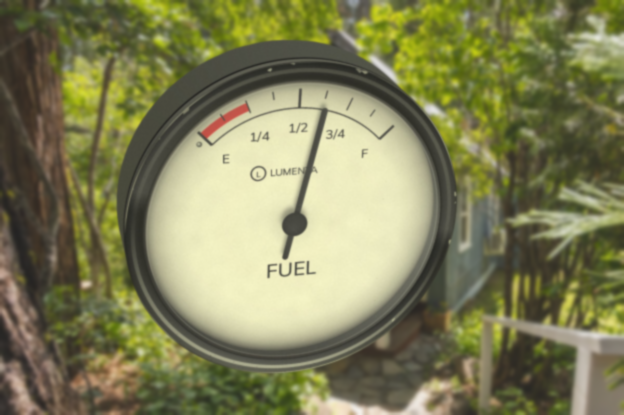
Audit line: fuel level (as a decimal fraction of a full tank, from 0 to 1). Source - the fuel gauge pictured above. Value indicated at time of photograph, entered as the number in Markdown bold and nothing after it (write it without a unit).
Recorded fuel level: **0.625**
